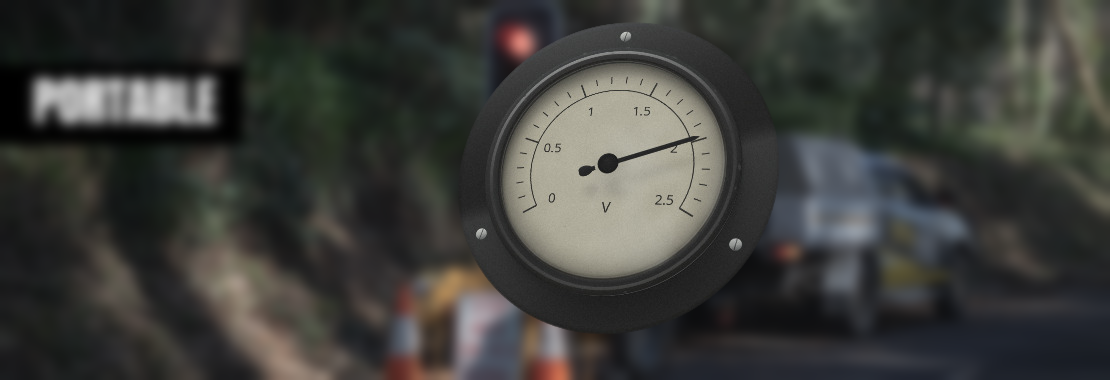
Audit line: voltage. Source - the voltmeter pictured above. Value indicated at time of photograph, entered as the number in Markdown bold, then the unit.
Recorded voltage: **2** V
